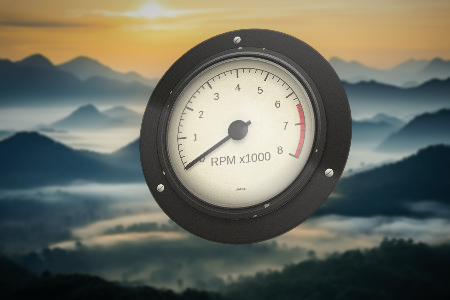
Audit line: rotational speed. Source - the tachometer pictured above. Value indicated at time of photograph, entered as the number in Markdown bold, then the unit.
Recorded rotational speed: **0** rpm
